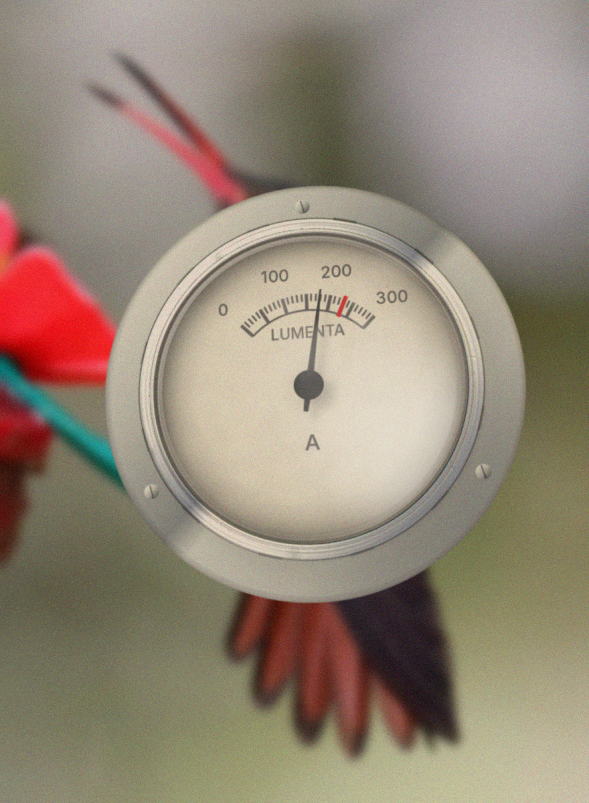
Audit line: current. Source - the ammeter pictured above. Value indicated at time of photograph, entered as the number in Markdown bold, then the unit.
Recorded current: **180** A
